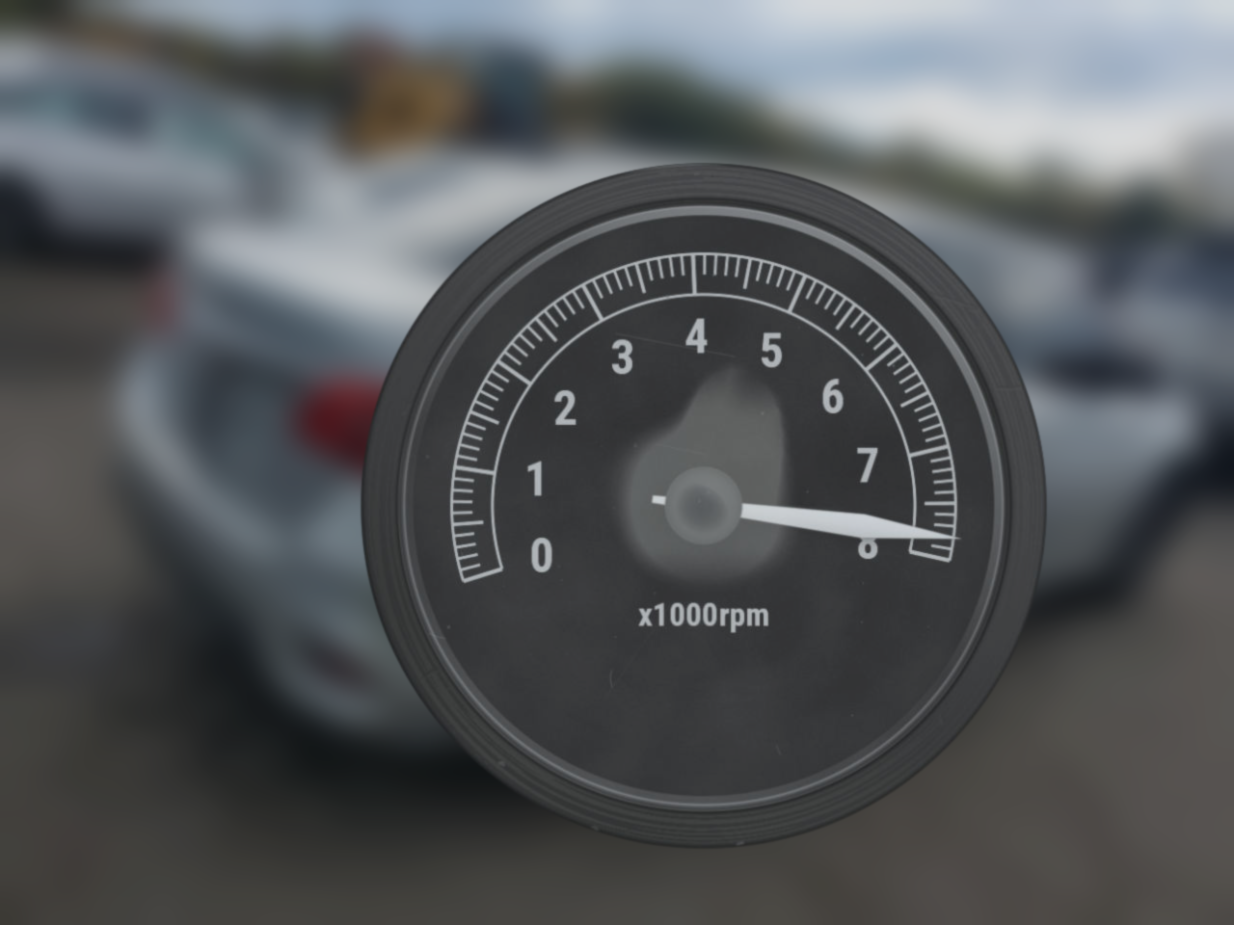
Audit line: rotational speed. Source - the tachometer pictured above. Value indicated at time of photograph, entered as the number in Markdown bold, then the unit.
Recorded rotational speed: **7800** rpm
